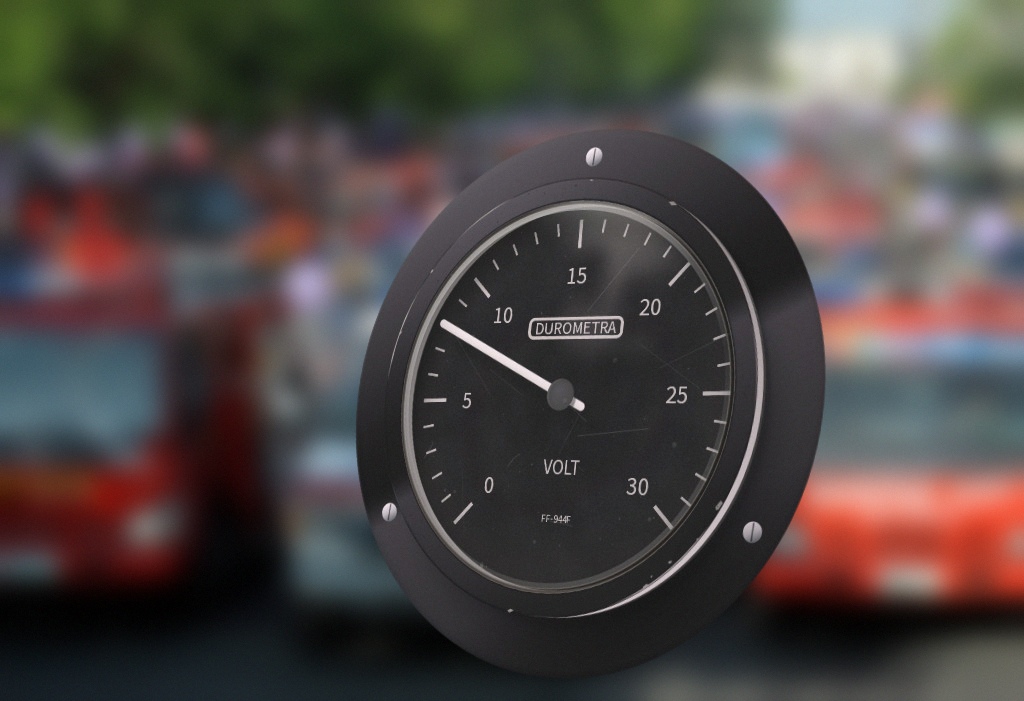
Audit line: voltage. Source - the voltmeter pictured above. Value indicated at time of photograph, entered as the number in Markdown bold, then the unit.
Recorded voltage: **8** V
